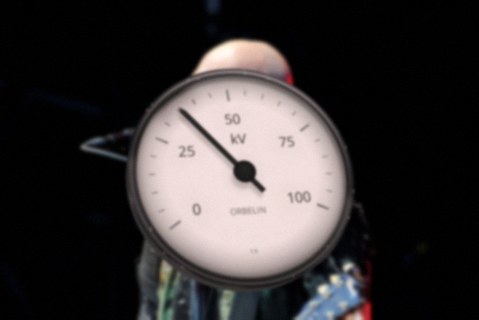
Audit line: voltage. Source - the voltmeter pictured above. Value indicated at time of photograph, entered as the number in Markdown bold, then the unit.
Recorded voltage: **35** kV
